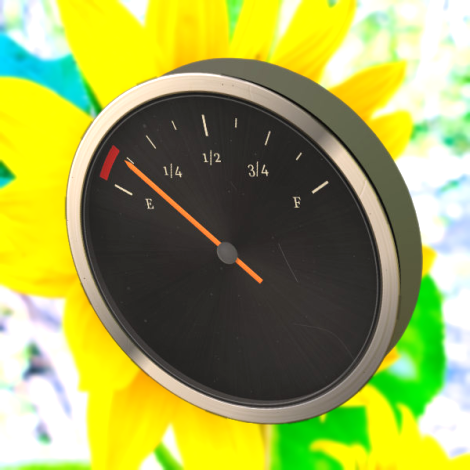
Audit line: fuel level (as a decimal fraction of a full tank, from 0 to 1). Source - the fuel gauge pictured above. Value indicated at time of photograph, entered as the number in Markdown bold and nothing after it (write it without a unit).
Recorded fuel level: **0.125**
